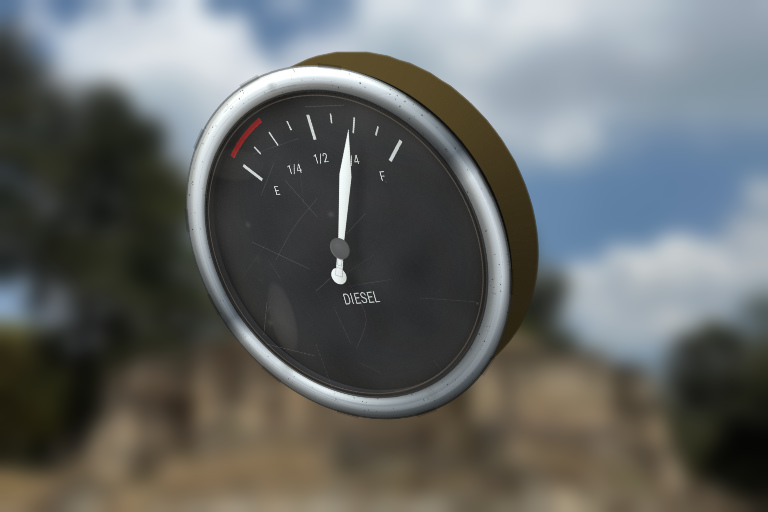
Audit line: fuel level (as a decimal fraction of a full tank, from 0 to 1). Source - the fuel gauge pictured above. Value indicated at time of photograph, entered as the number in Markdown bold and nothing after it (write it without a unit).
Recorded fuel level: **0.75**
